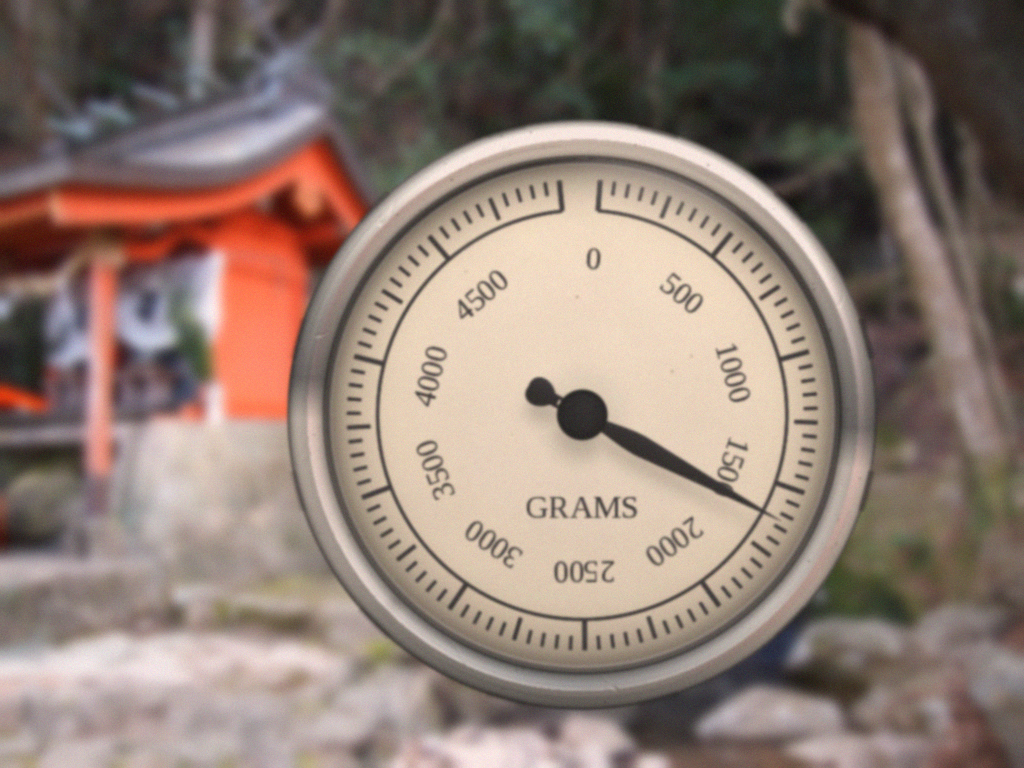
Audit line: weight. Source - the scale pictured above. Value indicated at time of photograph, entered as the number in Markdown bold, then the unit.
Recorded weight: **1625** g
